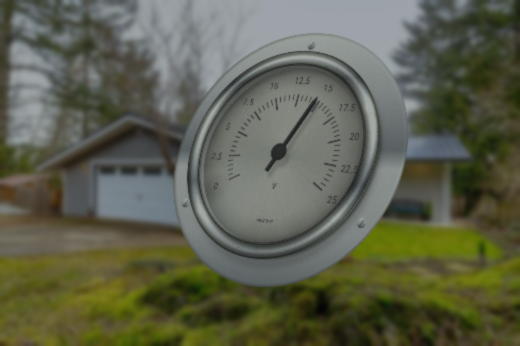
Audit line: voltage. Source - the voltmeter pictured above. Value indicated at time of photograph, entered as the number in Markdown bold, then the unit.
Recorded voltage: **15** V
